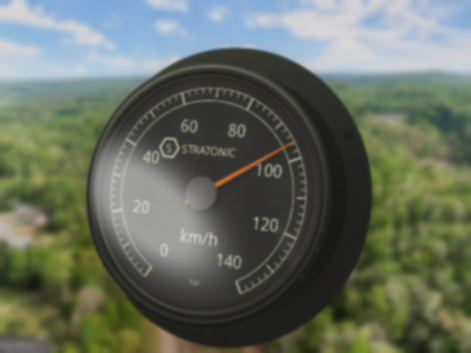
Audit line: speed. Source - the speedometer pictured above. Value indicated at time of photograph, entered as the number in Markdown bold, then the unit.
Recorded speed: **96** km/h
